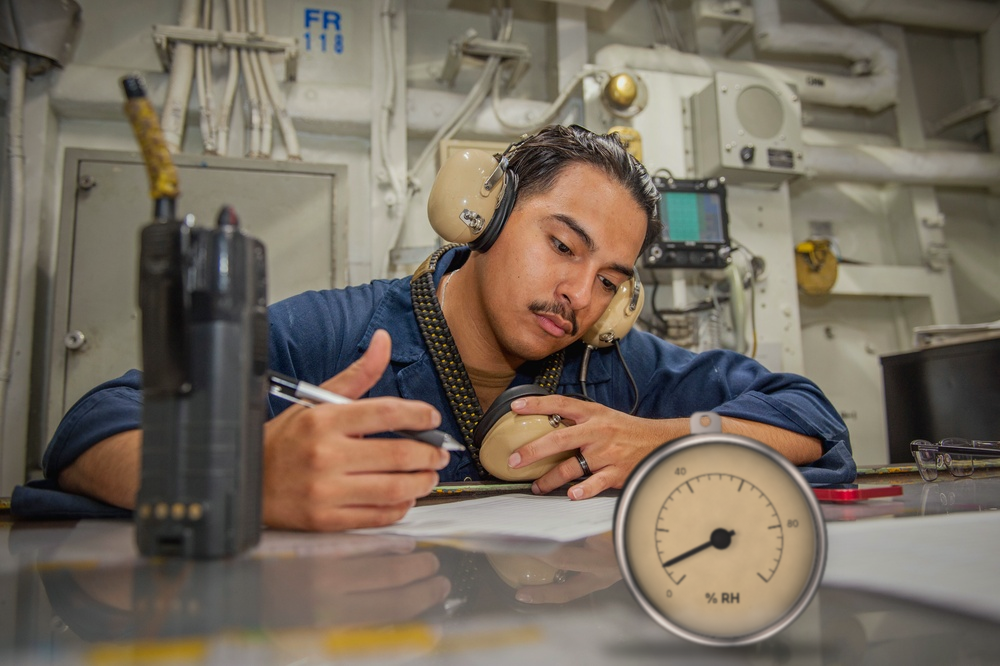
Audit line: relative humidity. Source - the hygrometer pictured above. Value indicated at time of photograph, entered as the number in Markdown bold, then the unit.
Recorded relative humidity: **8** %
